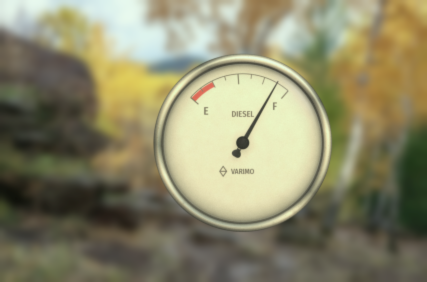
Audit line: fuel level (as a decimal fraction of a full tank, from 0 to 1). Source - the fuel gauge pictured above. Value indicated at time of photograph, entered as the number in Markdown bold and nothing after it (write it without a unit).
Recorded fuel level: **0.875**
